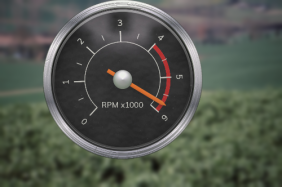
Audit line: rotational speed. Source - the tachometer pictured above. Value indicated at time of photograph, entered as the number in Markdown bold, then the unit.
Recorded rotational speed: **5750** rpm
